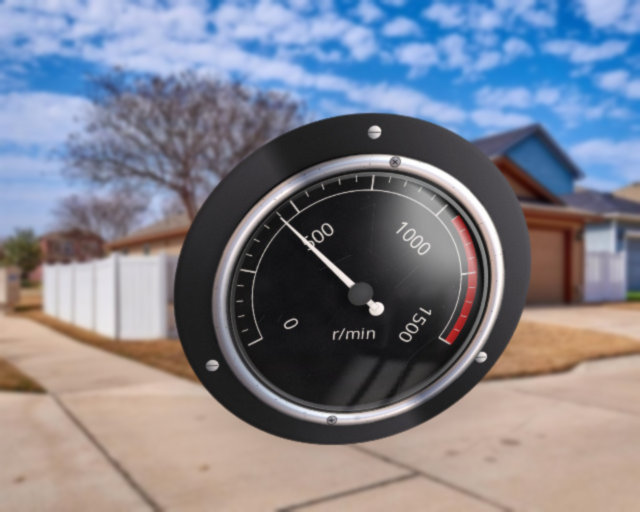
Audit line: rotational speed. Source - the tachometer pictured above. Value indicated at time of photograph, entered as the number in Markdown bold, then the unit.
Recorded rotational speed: **450** rpm
